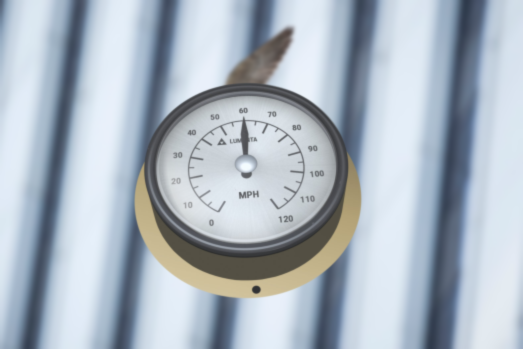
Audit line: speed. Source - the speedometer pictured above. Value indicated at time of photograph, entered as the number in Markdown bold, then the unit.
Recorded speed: **60** mph
